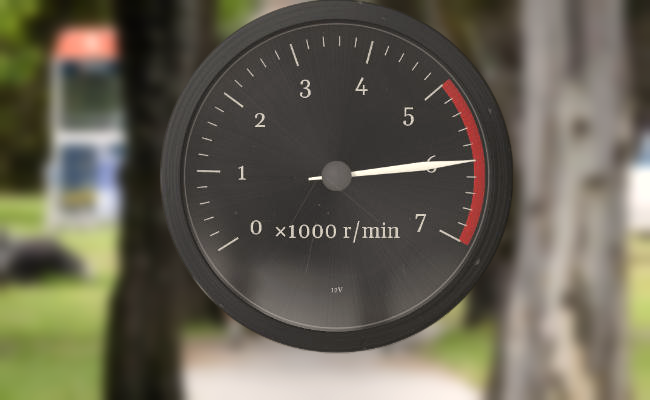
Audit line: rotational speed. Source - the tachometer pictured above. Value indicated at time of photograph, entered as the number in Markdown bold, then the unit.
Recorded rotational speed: **6000** rpm
